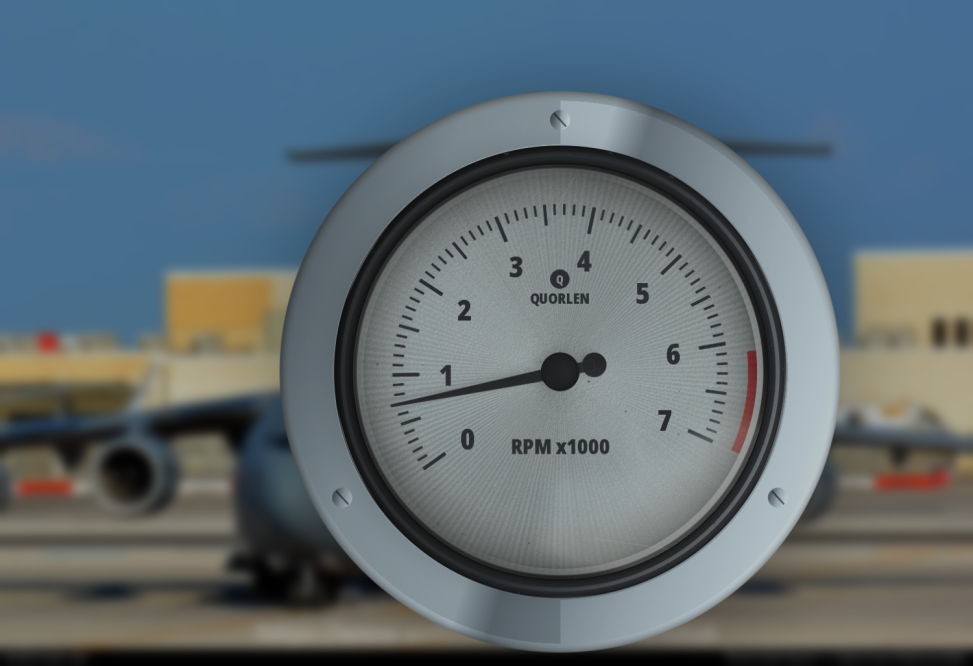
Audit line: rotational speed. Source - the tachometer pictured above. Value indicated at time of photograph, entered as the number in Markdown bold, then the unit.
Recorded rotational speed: **700** rpm
